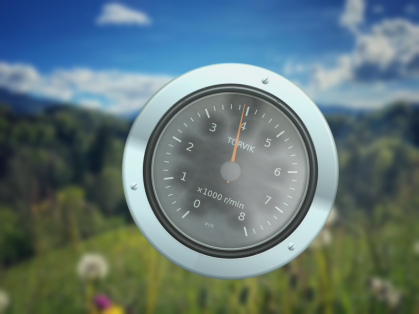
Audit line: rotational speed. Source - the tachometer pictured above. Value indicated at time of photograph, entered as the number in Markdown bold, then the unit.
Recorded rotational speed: **3900** rpm
